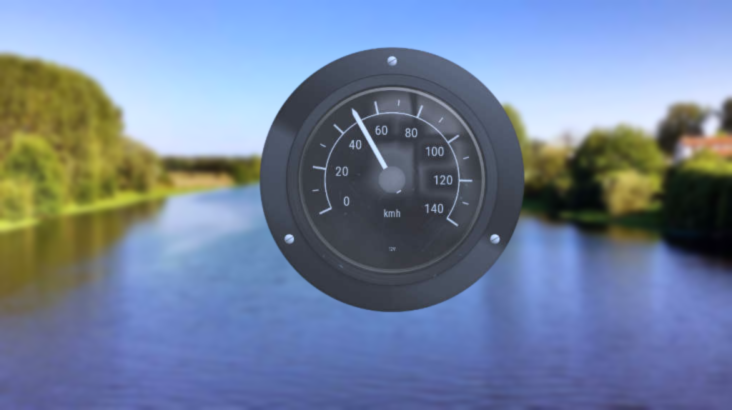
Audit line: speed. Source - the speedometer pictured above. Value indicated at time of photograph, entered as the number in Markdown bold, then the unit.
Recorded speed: **50** km/h
